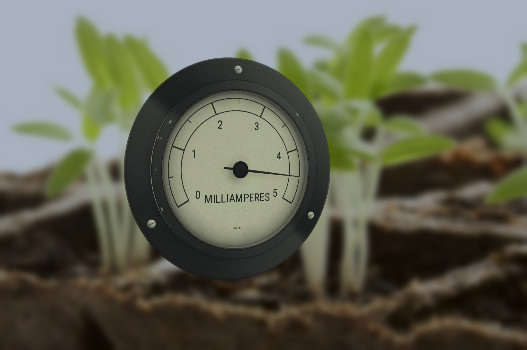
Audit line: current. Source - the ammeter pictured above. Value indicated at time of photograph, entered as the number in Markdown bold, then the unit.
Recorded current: **4.5** mA
